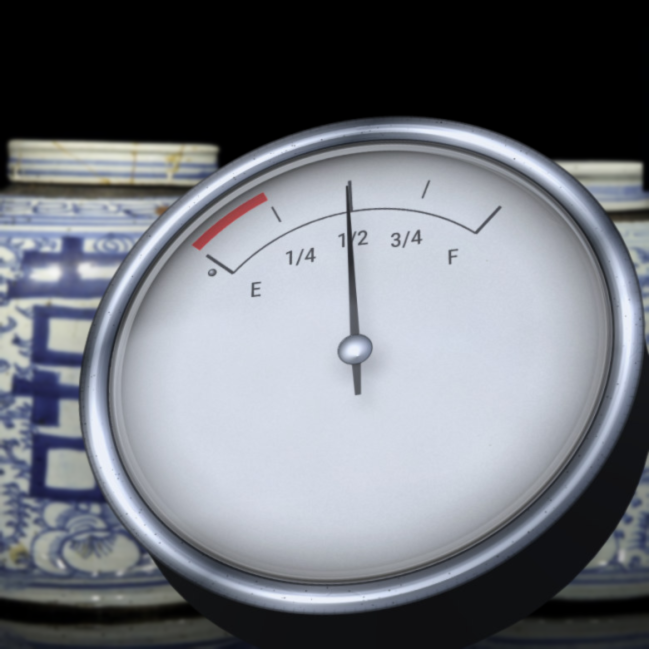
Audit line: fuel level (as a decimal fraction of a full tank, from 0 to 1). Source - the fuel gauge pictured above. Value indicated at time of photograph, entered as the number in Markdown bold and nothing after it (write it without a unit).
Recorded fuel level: **0.5**
